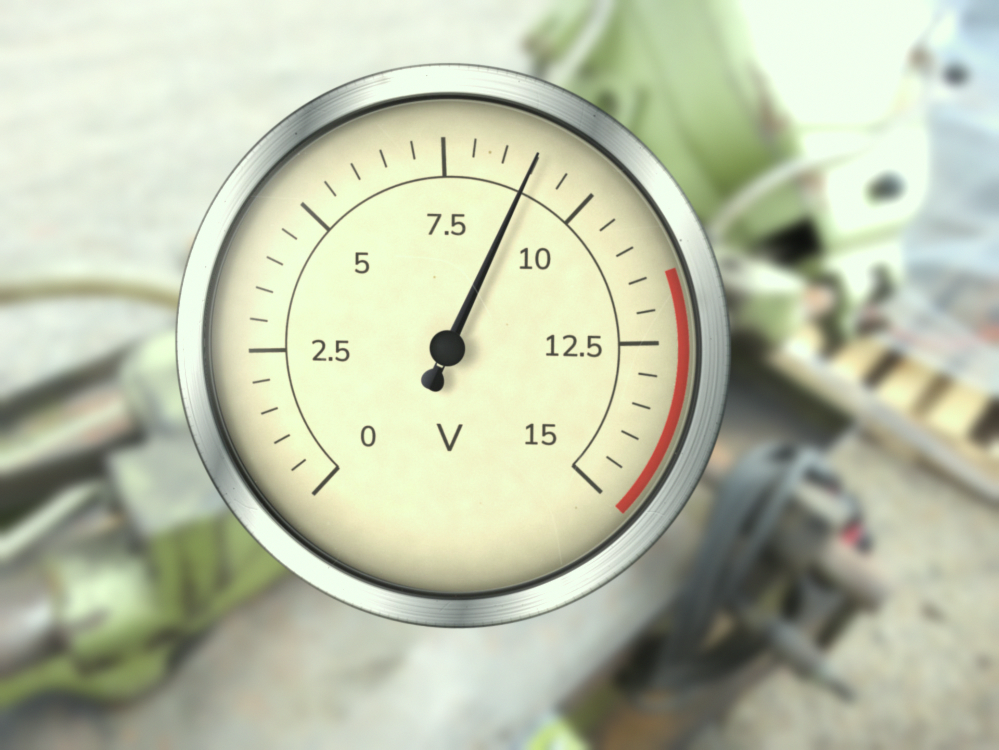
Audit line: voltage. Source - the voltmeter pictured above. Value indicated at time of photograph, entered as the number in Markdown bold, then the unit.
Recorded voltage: **9** V
